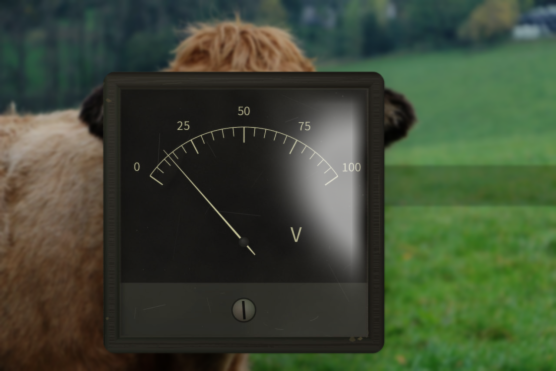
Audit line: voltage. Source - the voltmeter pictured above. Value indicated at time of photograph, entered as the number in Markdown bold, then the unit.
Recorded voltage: **12.5** V
